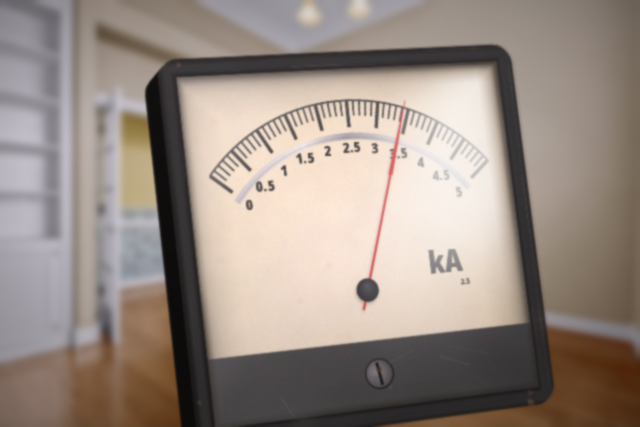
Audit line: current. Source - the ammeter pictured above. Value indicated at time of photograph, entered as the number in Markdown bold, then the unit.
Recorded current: **3.4** kA
